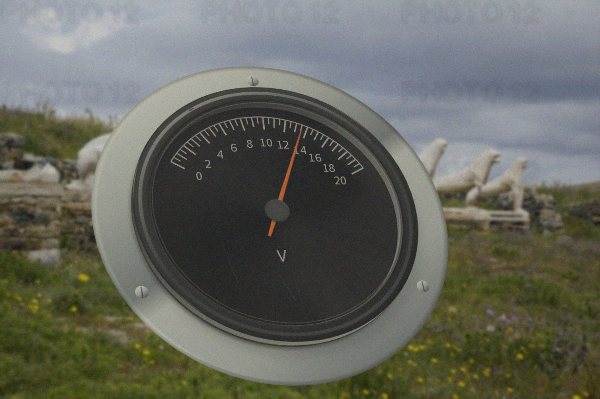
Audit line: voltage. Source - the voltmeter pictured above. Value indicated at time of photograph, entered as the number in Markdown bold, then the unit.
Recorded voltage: **13.5** V
